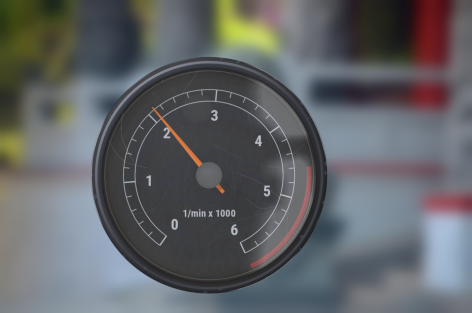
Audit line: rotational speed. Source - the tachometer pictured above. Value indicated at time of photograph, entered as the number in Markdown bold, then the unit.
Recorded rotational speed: **2100** rpm
